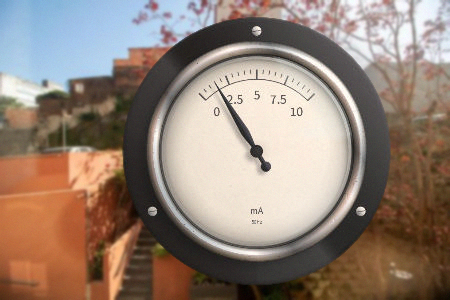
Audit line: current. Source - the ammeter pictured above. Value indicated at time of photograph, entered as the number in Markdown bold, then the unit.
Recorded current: **1.5** mA
